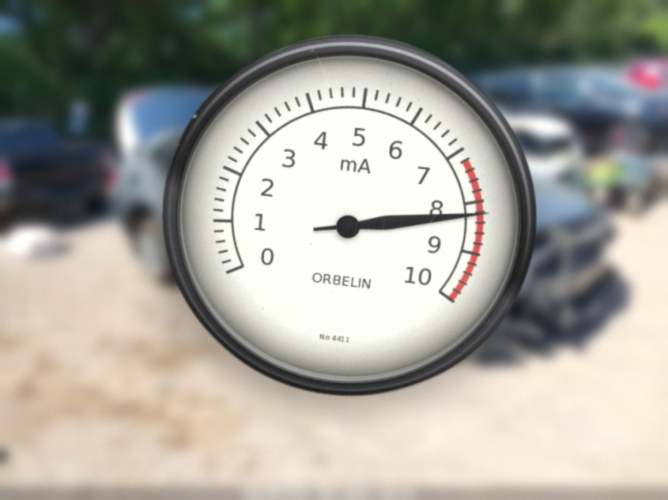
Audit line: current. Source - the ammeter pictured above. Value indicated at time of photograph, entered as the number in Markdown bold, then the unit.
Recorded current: **8.2** mA
